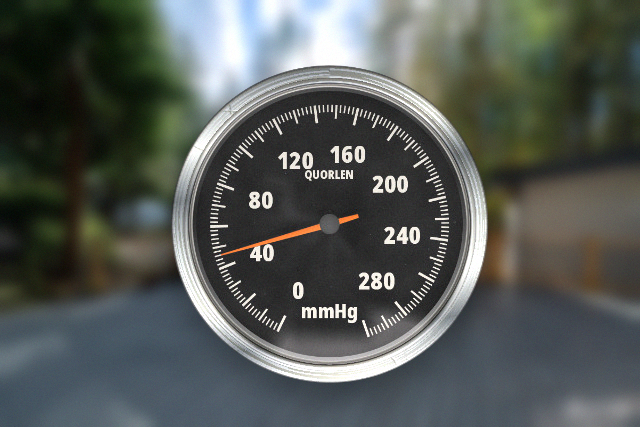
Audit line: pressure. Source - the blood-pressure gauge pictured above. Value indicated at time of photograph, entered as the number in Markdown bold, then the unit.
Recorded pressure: **46** mmHg
